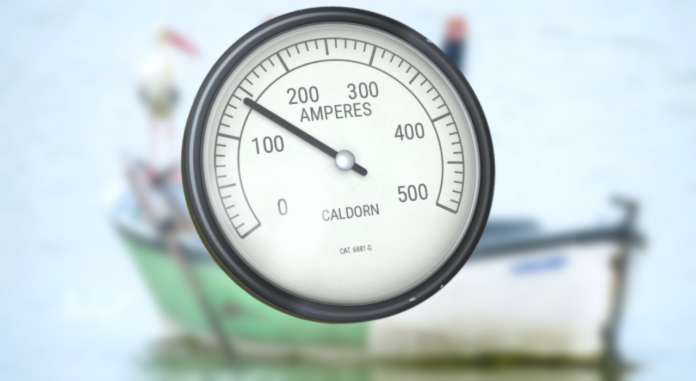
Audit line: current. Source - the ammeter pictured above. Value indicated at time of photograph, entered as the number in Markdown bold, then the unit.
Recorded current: **140** A
